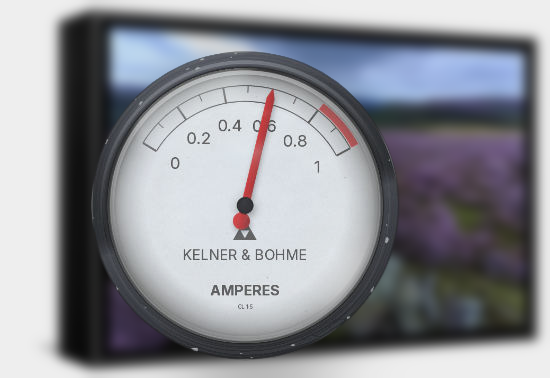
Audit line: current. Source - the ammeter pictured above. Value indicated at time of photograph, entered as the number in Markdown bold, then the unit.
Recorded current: **0.6** A
